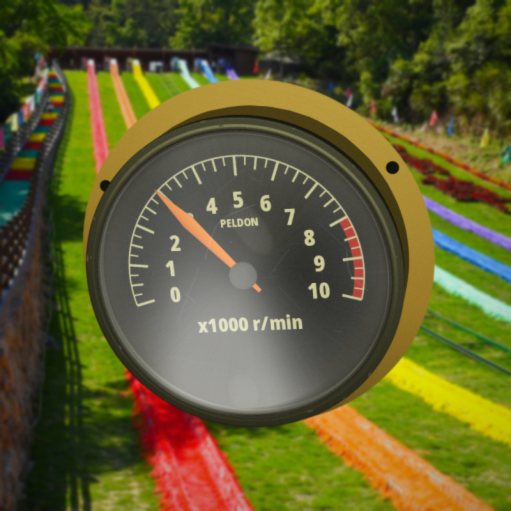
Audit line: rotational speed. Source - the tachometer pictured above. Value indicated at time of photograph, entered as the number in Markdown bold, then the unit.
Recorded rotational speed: **3000** rpm
